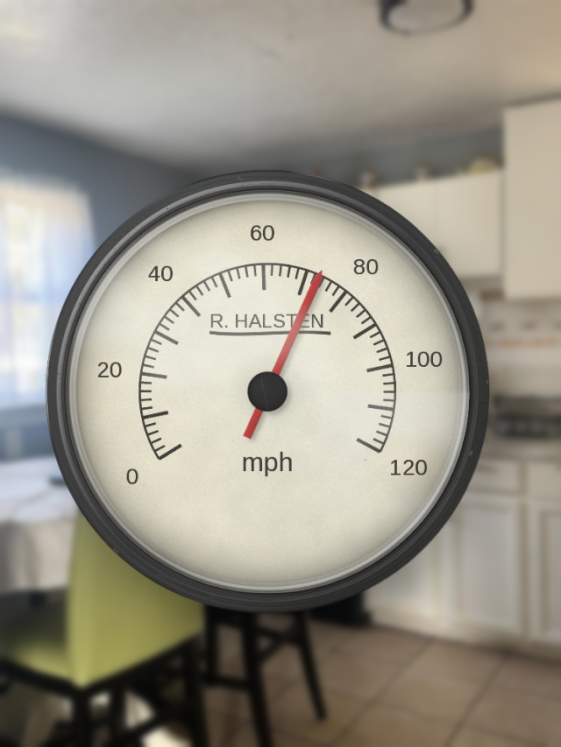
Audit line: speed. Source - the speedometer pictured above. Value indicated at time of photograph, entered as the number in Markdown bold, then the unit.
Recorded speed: **73** mph
